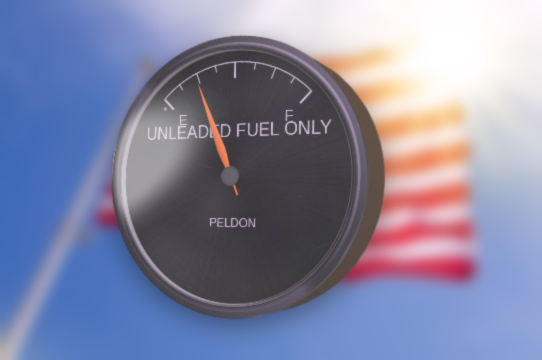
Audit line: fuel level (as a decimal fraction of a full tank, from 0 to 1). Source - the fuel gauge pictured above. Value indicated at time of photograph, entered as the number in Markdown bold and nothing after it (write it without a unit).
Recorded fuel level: **0.25**
